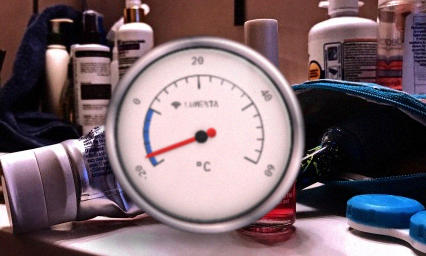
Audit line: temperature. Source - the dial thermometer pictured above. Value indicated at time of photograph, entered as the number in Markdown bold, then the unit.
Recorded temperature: **-16** °C
